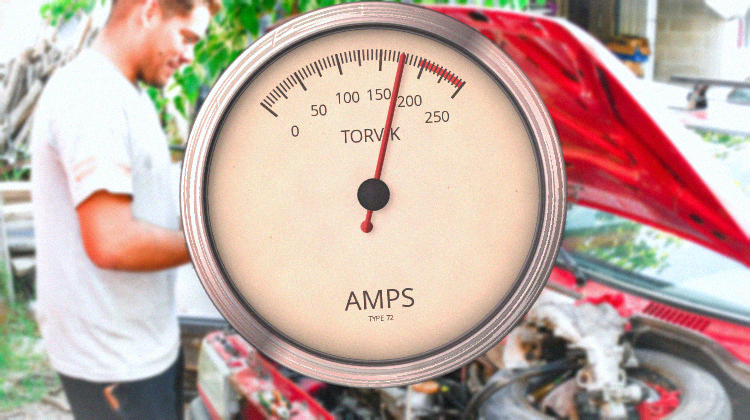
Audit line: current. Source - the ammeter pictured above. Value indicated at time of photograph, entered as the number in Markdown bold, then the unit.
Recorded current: **175** A
